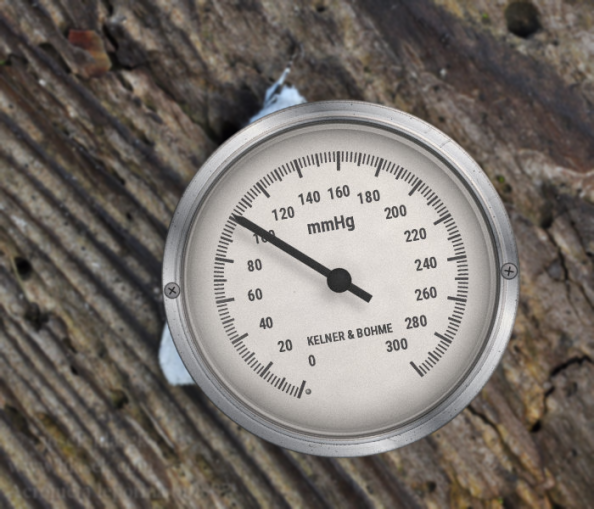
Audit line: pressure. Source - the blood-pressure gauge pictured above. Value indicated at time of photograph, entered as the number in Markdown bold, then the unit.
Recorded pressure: **102** mmHg
